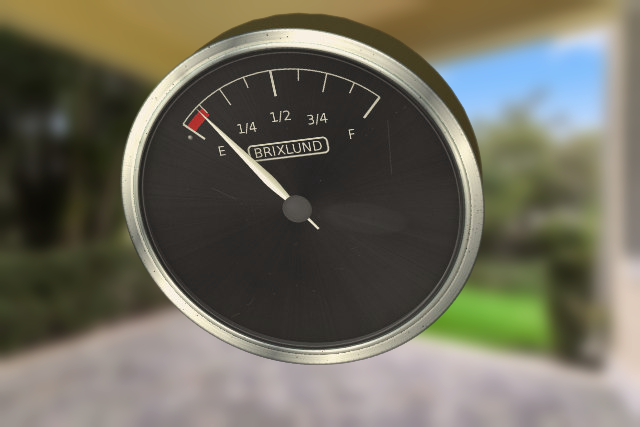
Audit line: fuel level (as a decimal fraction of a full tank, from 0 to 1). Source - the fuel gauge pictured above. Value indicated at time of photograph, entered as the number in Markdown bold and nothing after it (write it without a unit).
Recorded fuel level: **0.125**
